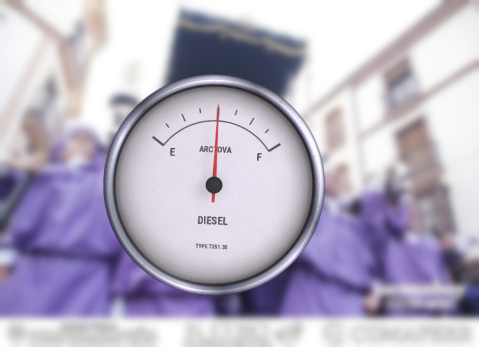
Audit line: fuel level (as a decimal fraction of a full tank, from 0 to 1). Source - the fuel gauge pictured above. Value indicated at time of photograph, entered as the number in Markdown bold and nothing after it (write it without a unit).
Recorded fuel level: **0.5**
